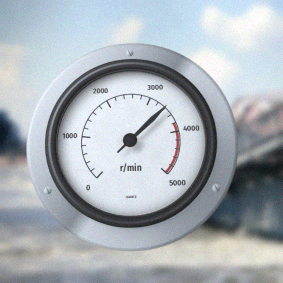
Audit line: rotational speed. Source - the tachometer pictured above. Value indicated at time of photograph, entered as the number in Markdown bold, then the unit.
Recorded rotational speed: **3400** rpm
